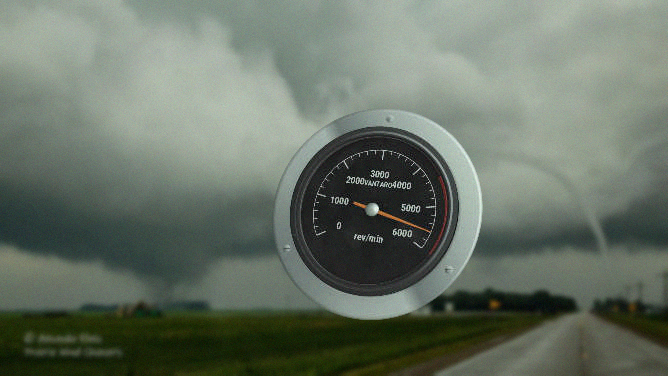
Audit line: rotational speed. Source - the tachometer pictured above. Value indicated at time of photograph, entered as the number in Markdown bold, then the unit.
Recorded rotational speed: **5600** rpm
